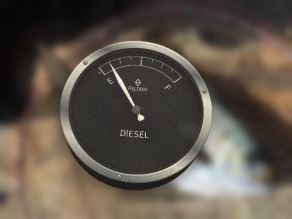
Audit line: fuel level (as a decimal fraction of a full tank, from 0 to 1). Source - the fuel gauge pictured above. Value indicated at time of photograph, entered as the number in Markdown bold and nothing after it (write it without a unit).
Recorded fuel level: **0.125**
